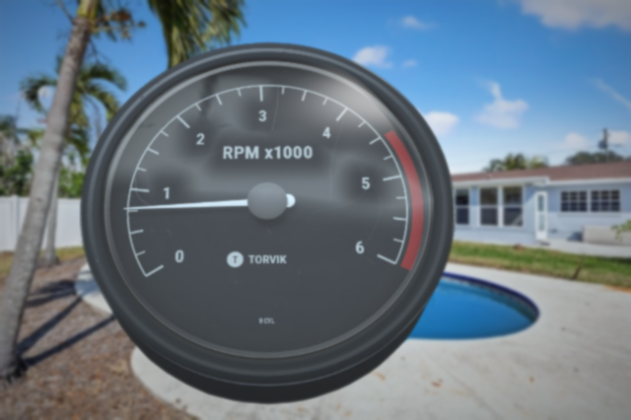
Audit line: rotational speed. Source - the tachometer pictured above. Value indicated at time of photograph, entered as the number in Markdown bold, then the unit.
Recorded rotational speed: **750** rpm
